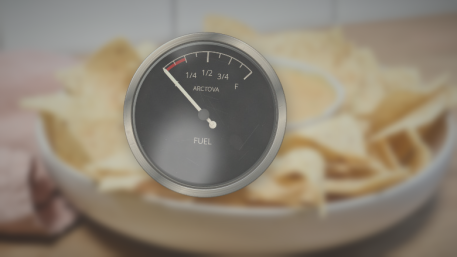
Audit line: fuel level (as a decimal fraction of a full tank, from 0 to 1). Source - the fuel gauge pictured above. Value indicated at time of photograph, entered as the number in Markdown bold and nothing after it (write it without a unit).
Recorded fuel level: **0**
